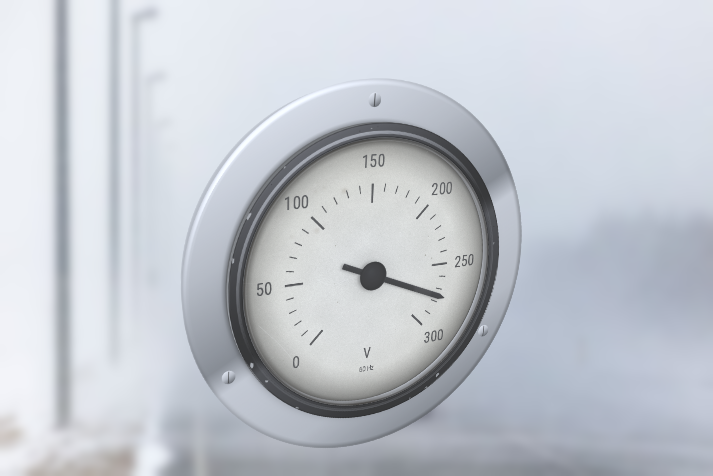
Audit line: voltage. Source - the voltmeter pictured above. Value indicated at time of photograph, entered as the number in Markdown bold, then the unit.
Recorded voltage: **275** V
